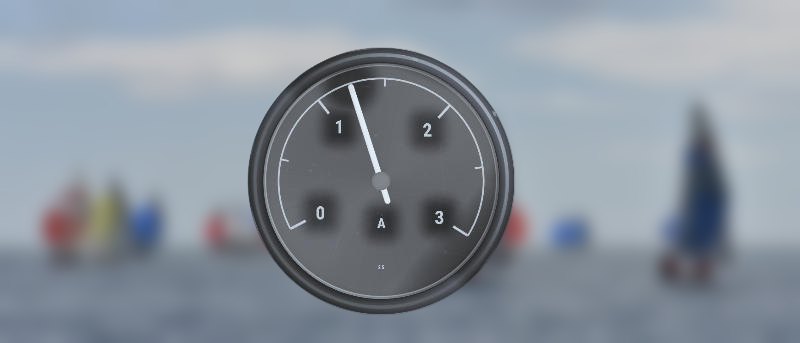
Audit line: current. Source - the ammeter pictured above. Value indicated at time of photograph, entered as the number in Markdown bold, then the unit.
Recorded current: **1.25** A
